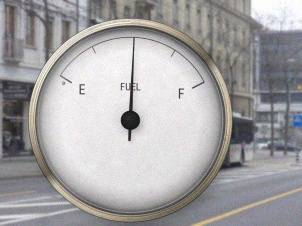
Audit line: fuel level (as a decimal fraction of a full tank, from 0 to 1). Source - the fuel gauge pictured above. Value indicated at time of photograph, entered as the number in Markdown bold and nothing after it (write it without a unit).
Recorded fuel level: **0.5**
